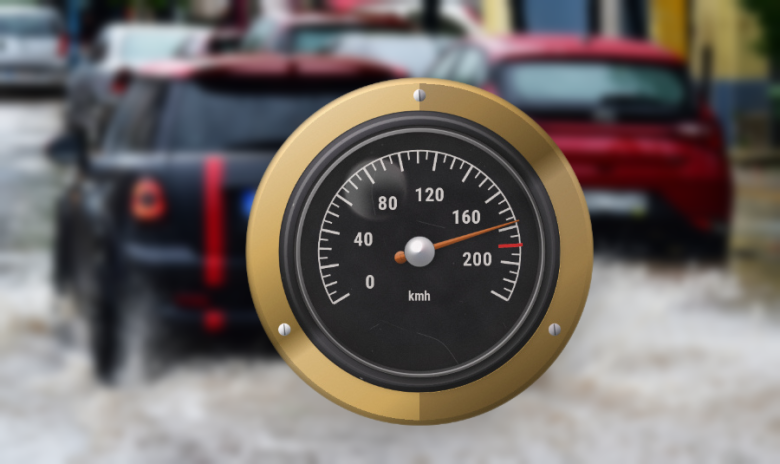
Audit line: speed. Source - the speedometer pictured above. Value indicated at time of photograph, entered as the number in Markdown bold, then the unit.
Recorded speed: **177.5** km/h
